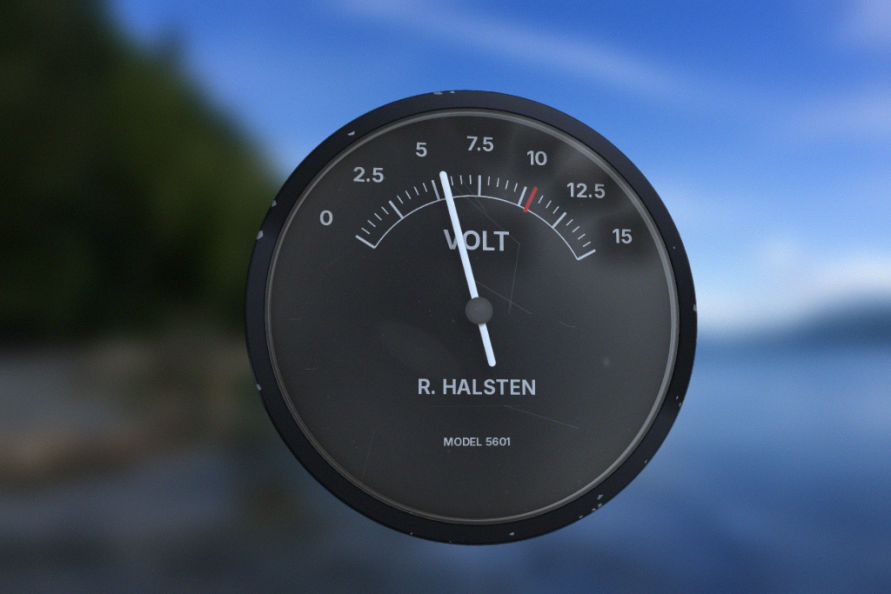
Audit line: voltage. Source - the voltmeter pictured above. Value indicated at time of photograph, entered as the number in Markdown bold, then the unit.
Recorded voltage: **5.5** V
